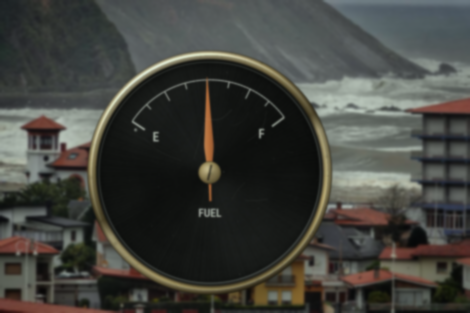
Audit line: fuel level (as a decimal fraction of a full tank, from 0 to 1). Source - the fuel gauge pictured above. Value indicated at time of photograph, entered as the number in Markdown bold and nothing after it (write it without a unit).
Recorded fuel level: **0.5**
